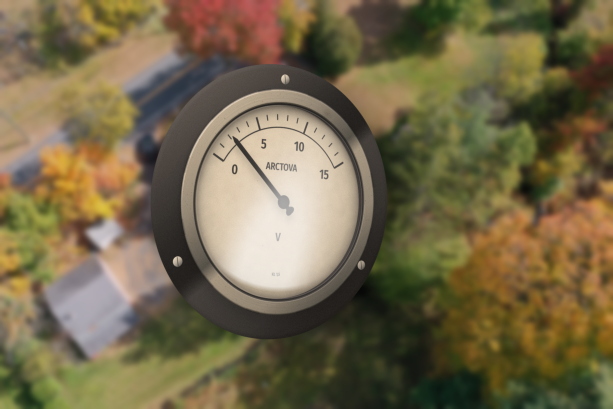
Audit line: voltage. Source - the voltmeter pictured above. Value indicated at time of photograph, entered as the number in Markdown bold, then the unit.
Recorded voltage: **2** V
